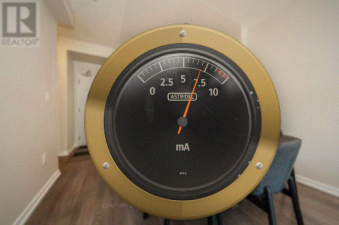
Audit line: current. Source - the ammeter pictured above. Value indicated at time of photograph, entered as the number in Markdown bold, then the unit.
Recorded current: **7** mA
